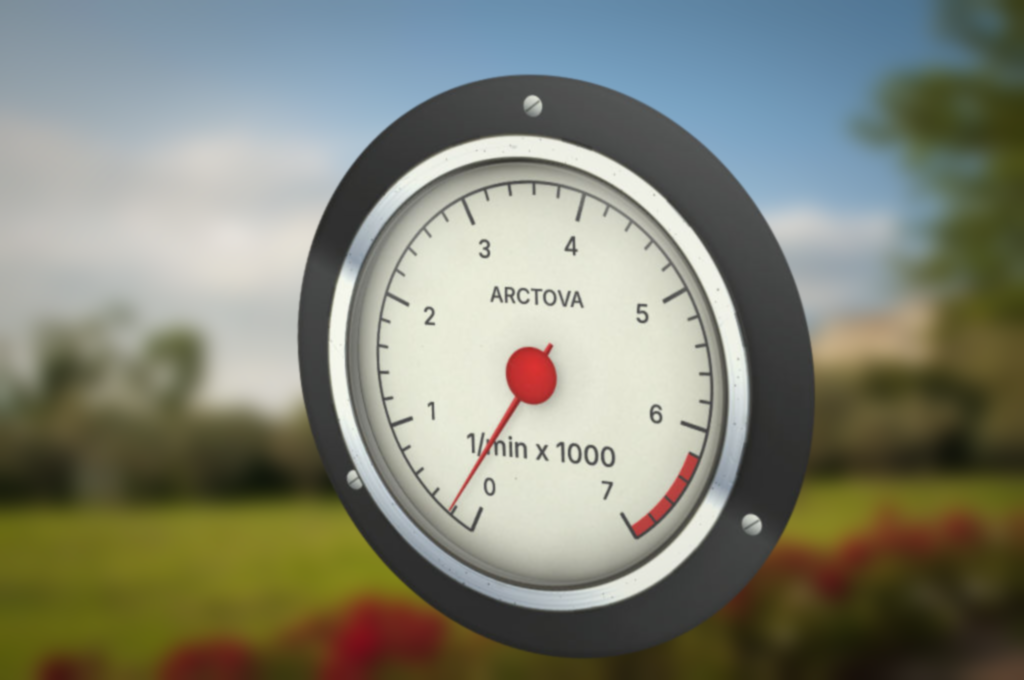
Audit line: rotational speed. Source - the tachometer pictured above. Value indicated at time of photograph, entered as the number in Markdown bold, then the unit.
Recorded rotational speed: **200** rpm
